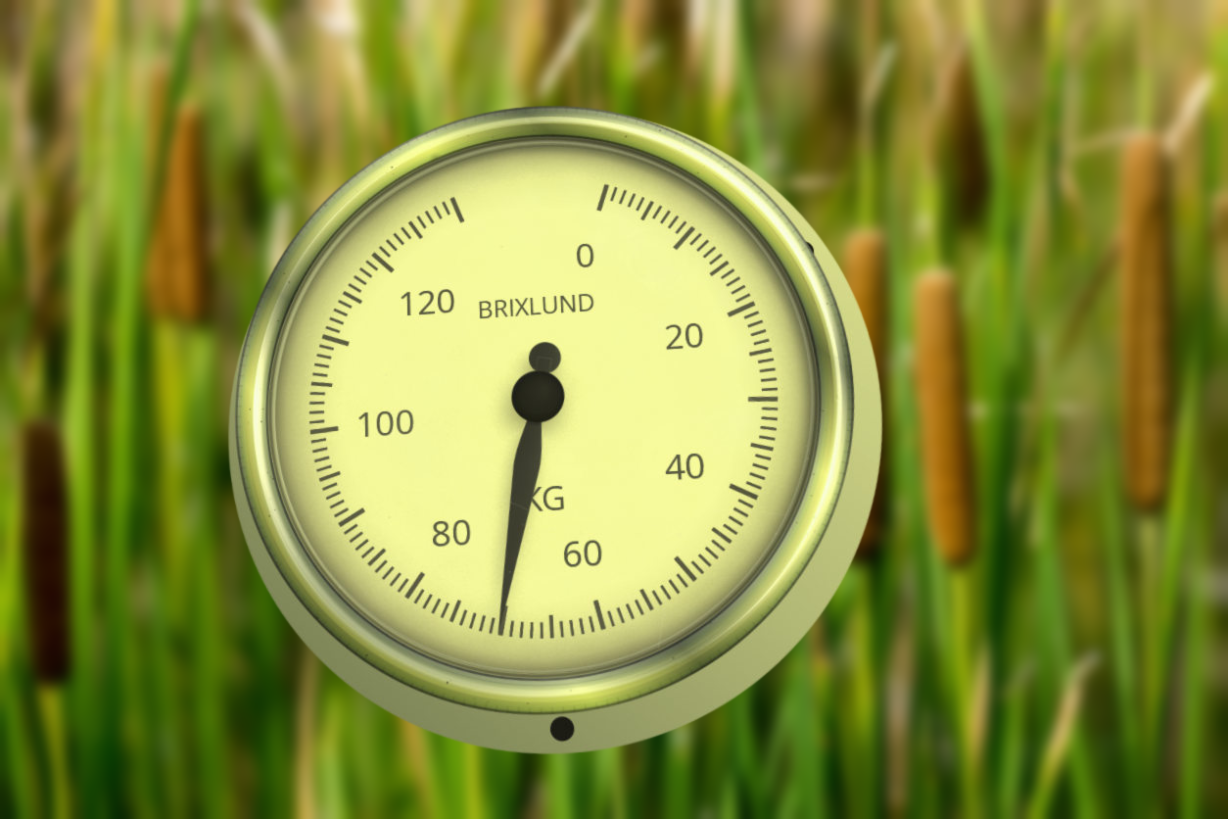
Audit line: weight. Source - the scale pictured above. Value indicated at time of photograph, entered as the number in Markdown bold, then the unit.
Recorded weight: **70** kg
